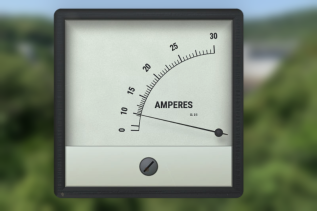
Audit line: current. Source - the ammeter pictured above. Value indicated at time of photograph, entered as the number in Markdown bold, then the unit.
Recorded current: **10** A
